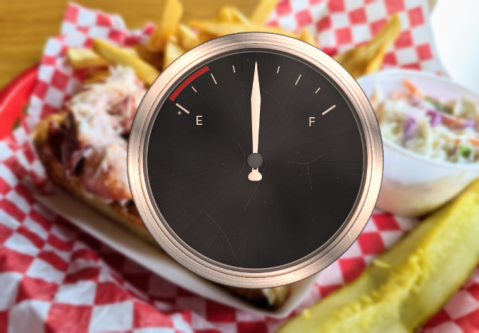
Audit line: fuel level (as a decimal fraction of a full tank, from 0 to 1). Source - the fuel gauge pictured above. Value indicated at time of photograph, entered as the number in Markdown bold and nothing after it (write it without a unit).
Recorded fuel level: **0.5**
